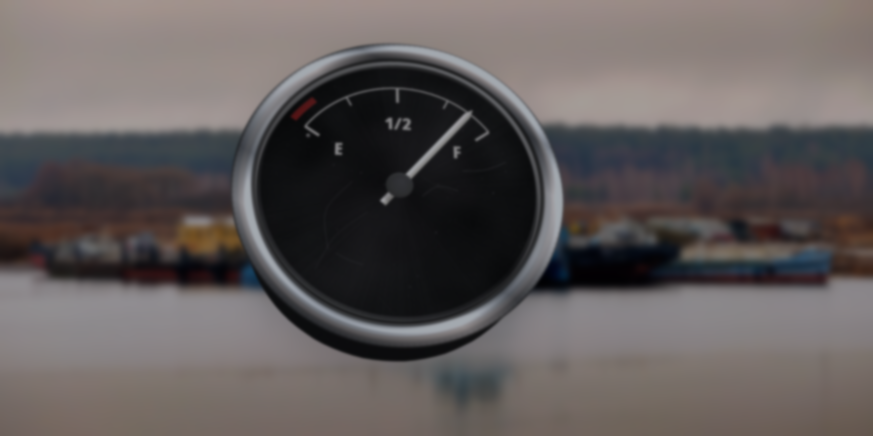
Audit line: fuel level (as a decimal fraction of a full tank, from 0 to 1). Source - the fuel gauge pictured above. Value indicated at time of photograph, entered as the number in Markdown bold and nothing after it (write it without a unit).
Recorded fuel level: **0.875**
